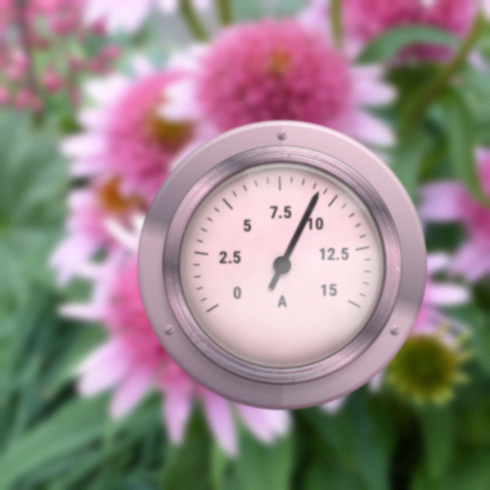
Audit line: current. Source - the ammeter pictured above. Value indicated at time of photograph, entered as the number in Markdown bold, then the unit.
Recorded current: **9.25** A
